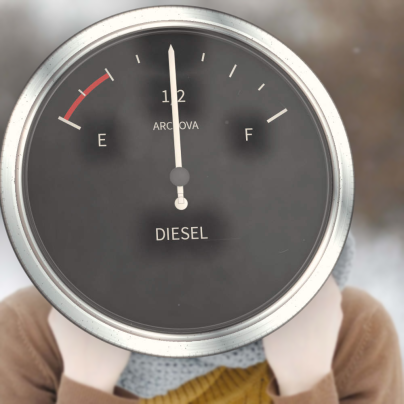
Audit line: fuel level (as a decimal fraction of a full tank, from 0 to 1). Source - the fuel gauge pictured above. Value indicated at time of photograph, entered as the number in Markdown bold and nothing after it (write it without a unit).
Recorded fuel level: **0.5**
